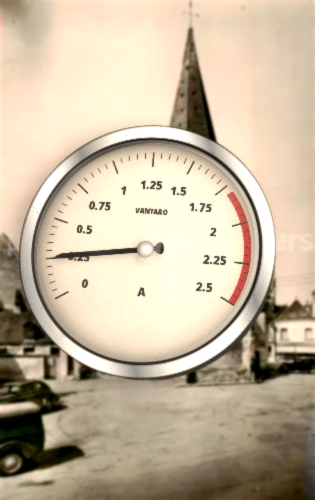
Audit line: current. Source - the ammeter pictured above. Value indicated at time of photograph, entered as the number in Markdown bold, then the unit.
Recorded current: **0.25** A
